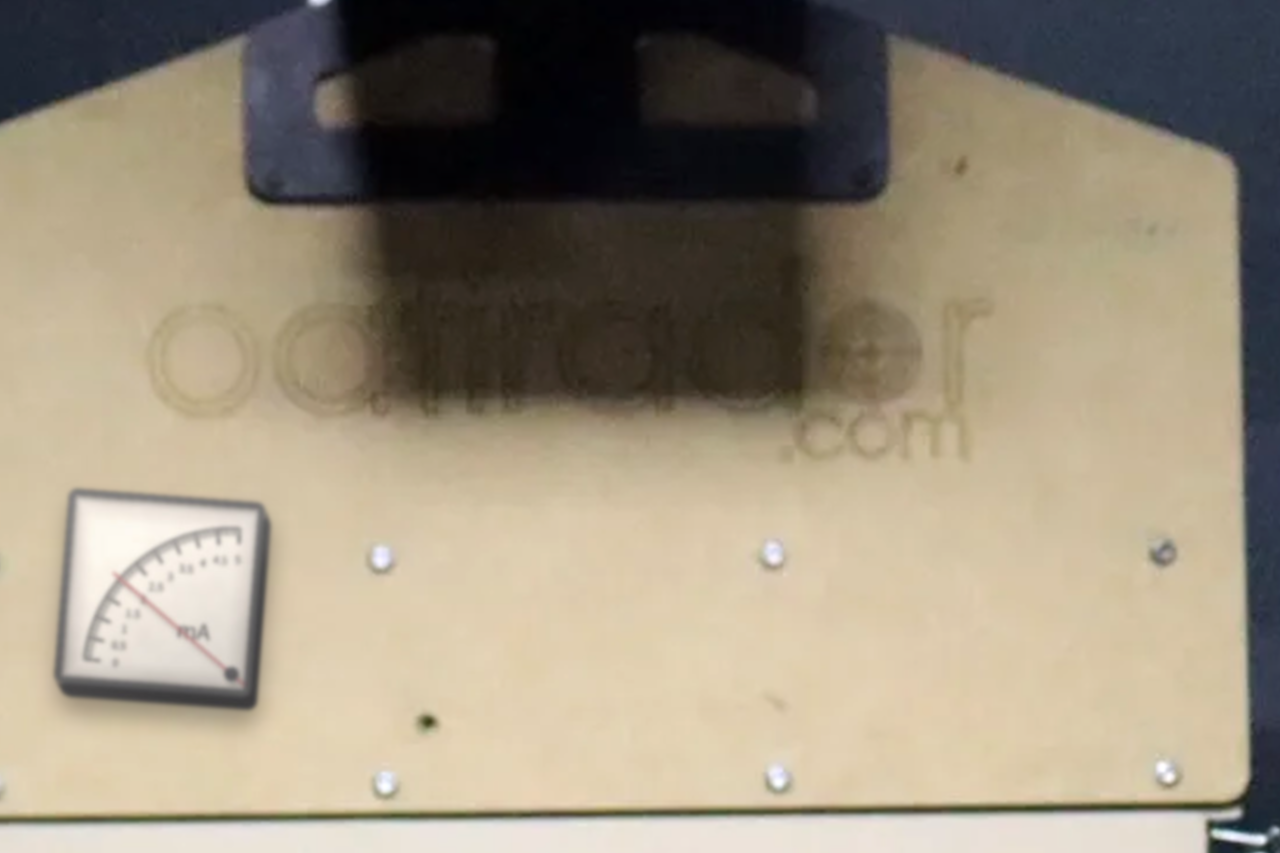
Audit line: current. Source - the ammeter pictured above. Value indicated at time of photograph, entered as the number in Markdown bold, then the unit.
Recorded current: **2** mA
